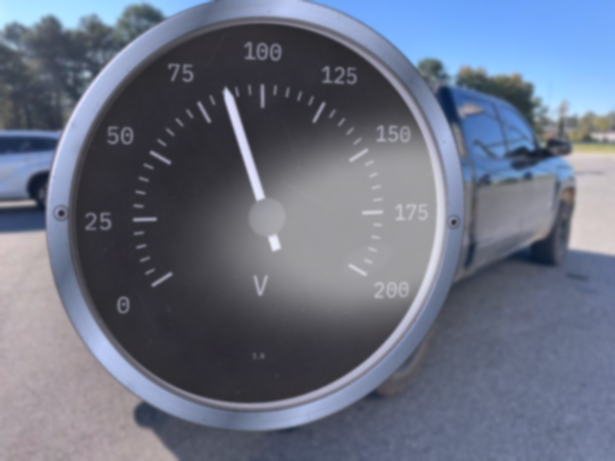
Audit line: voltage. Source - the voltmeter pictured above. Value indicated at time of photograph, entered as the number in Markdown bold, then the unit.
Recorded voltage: **85** V
